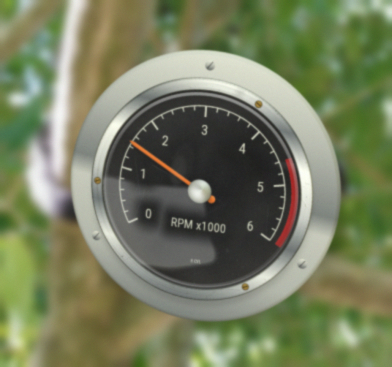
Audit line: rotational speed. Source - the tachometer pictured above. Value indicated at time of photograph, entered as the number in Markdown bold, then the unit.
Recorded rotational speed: **1500** rpm
